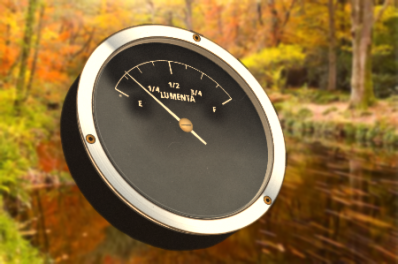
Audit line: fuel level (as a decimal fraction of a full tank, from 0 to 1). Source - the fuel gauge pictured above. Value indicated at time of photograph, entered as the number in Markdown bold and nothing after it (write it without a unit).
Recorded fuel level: **0.125**
